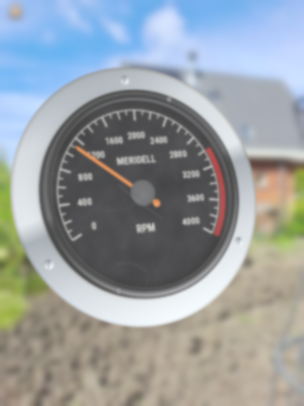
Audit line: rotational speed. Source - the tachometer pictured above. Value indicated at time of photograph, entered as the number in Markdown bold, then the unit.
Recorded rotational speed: **1100** rpm
